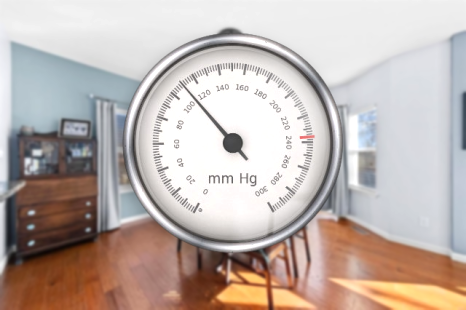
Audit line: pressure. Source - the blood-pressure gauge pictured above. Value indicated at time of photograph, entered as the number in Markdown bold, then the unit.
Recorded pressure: **110** mmHg
